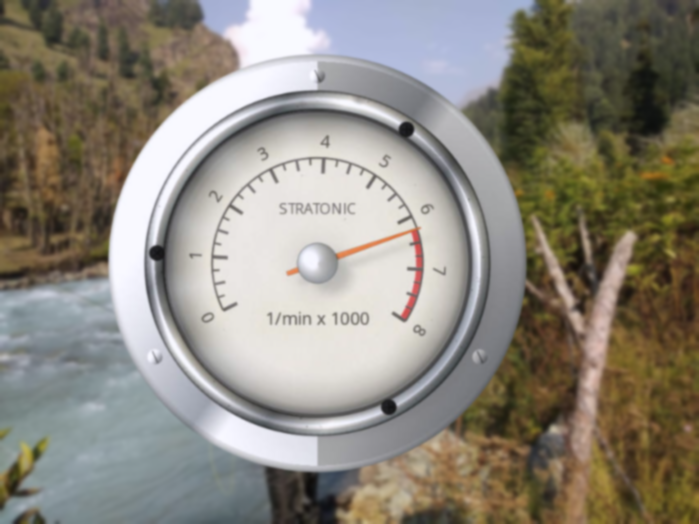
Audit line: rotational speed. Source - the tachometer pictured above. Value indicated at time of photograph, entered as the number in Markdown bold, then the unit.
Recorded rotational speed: **6250** rpm
